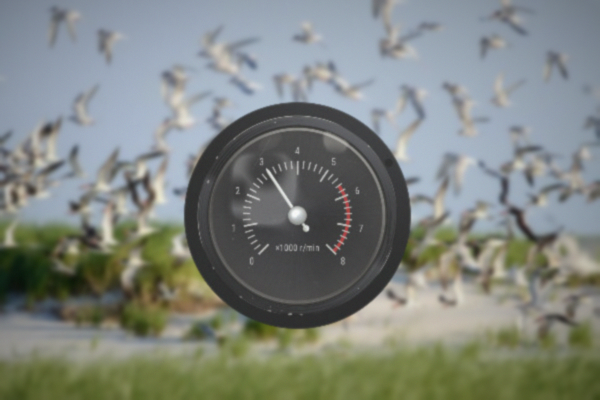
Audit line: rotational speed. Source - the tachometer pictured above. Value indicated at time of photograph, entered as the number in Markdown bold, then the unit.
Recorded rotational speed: **3000** rpm
